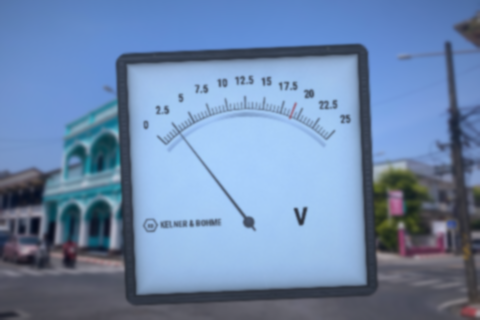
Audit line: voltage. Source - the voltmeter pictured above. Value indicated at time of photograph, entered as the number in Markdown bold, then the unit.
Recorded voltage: **2.5** V
